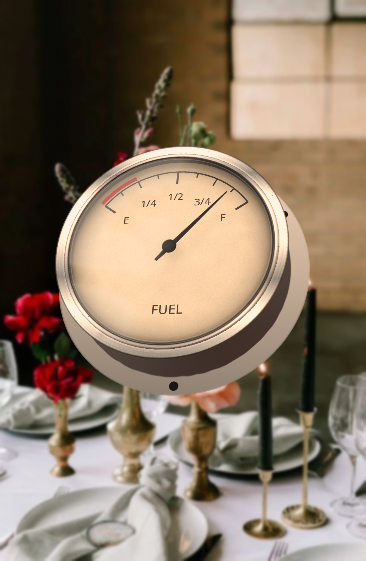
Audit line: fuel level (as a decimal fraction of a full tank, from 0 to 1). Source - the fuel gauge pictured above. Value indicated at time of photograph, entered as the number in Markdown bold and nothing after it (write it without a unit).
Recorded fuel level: **0.875**
